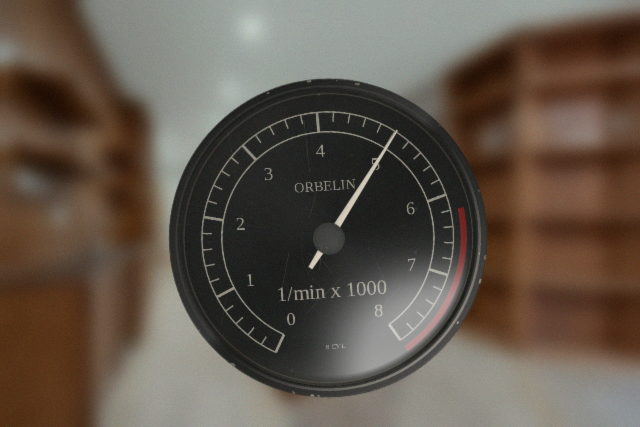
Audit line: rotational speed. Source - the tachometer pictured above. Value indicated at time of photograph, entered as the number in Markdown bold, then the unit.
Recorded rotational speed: **5000** rpm
